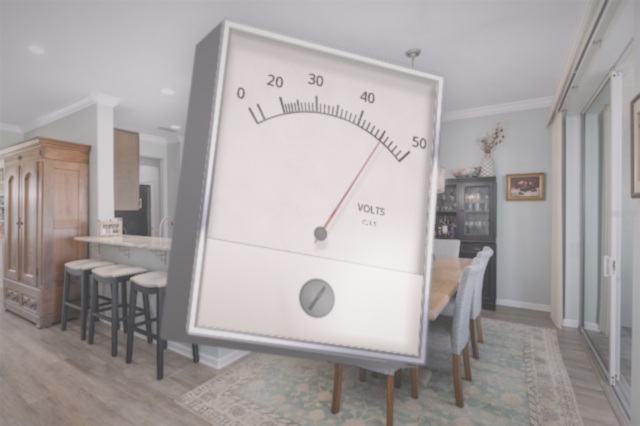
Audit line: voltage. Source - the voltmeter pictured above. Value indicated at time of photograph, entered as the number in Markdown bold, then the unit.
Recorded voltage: **45** V
